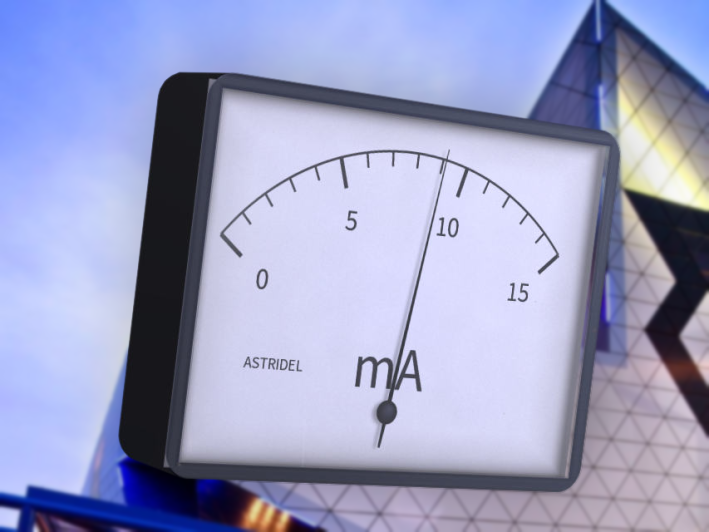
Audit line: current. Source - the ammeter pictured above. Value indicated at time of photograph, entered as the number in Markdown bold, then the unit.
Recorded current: **9** mA
